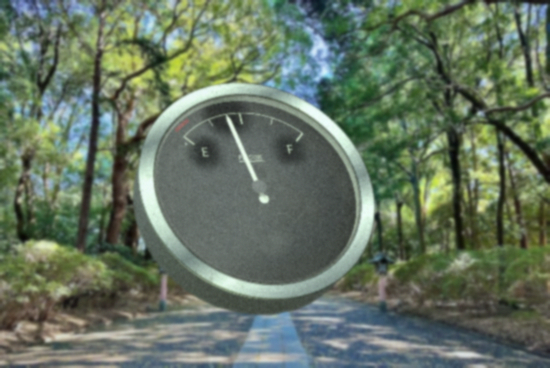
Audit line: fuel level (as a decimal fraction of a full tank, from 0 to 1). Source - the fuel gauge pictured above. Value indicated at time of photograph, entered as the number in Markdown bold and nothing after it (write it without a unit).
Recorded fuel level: **0.375**
